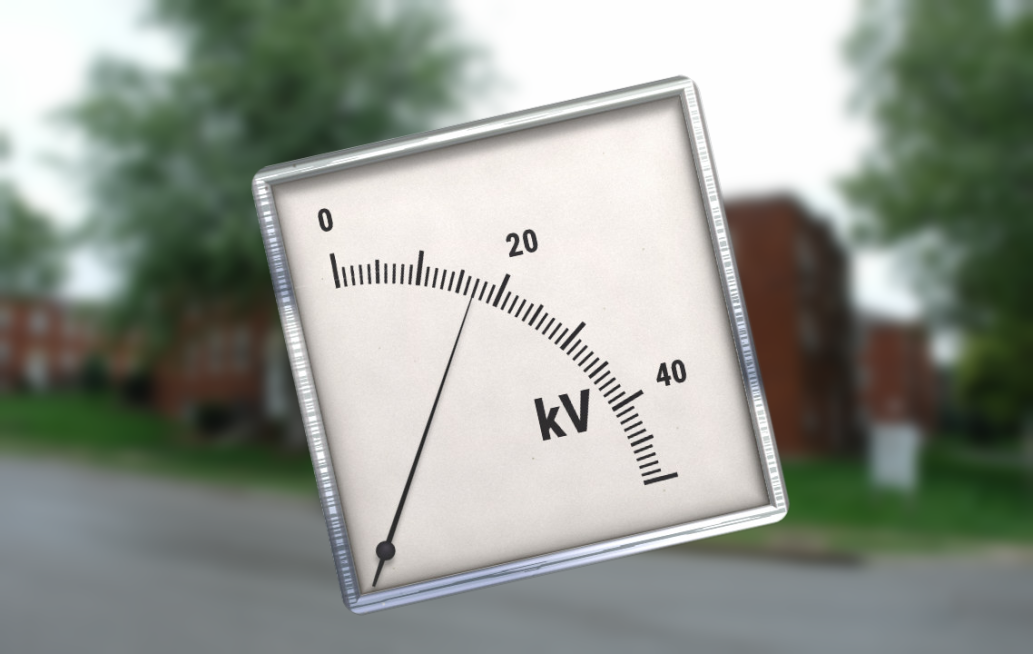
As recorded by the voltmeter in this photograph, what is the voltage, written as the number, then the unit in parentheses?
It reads 17 (kV)
